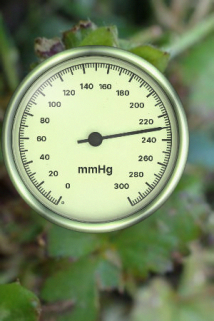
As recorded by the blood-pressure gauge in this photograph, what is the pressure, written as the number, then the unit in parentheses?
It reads 230 (mmHg)
